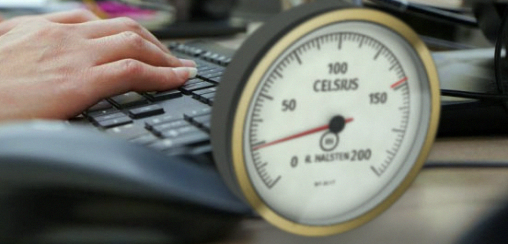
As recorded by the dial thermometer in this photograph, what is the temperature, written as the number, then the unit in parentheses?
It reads 25 (°C)
